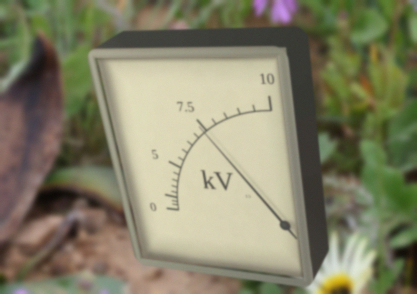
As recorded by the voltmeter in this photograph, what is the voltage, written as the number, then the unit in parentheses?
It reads 7.5 (kV)
